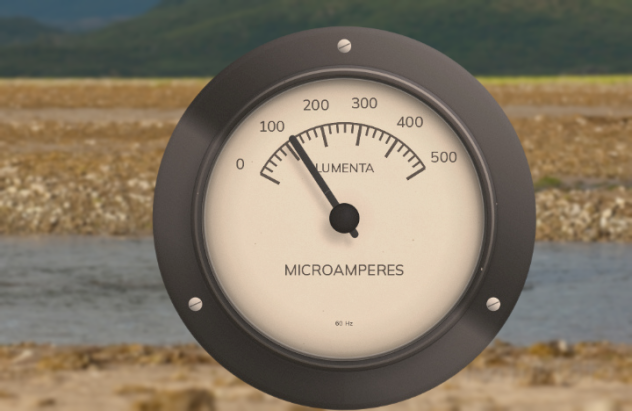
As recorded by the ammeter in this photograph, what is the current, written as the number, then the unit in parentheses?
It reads 120 (µA)
